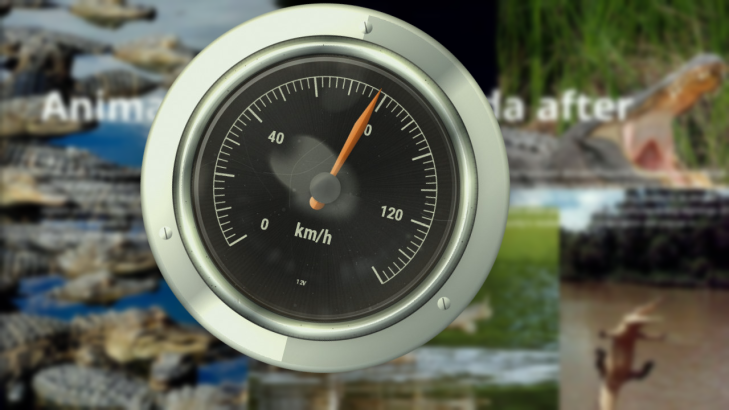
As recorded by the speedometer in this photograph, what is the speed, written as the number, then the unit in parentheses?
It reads 78 (km/h)
